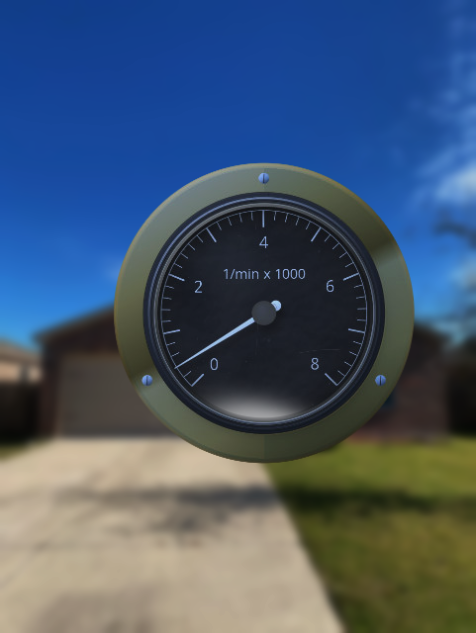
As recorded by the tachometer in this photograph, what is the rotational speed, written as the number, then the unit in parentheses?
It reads 400 (rpm)
